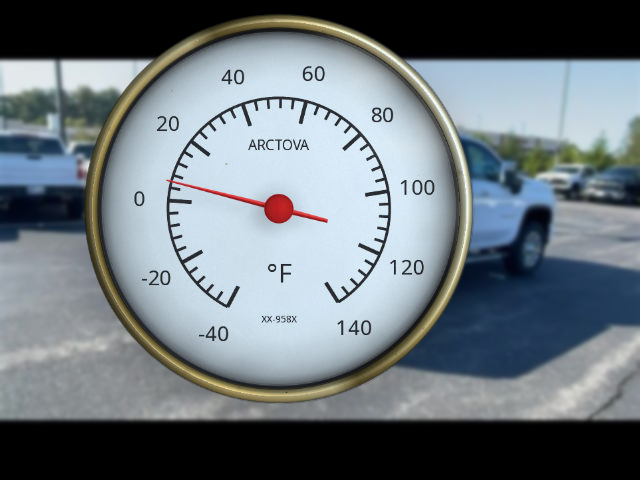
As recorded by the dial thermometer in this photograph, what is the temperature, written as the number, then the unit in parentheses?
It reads 6 (°F)
